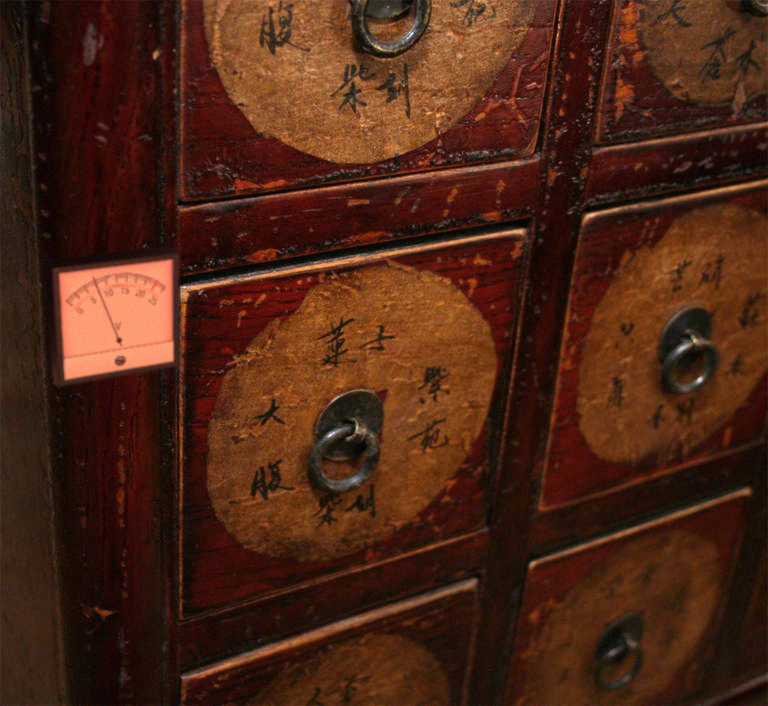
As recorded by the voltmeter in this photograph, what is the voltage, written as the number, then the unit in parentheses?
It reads 7.5 (V)
